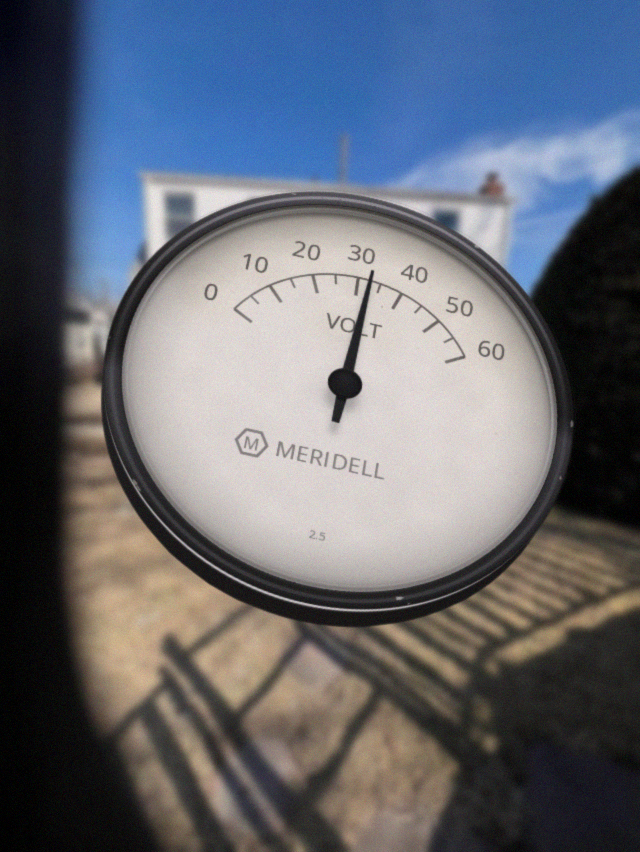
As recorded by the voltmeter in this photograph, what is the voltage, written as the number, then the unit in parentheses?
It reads 32.5 (V)
